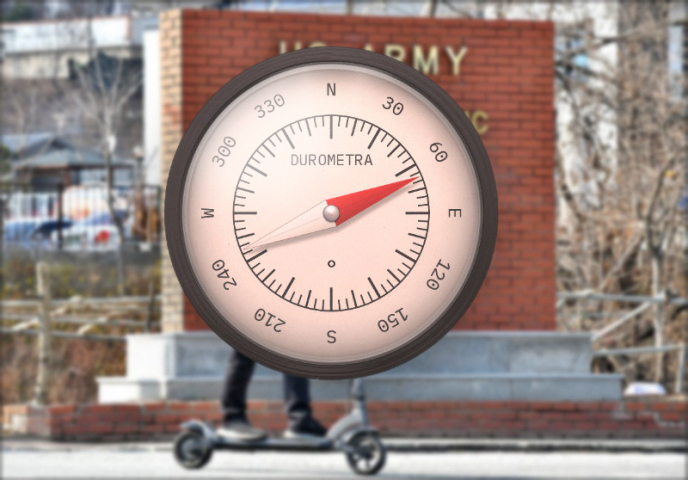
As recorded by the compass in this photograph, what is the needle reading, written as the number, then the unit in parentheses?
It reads 67.5 (°)
